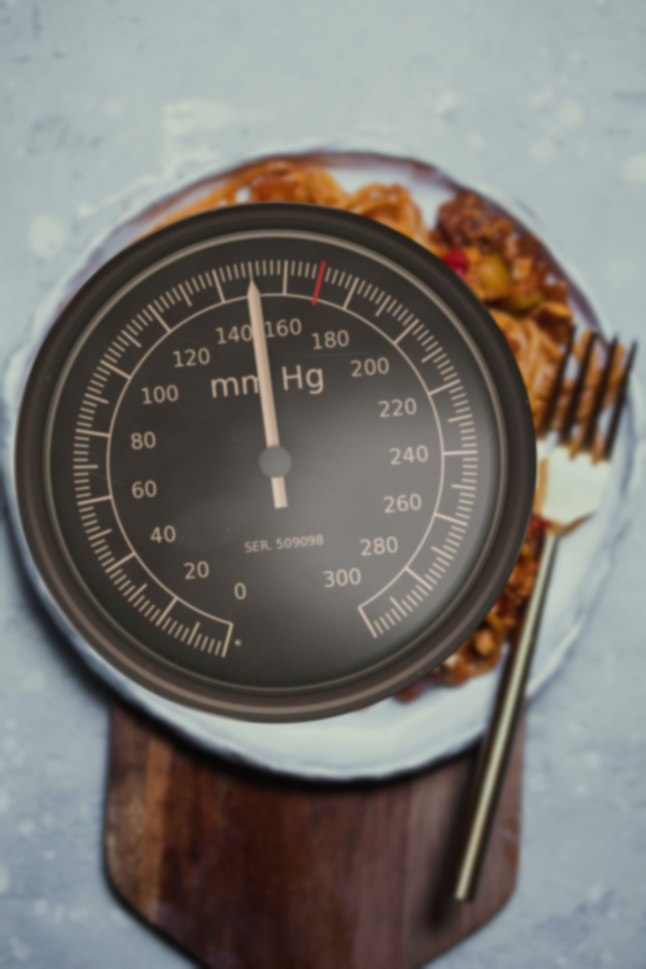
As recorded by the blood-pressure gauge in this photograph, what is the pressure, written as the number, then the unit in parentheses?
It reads 150 (mmHg)
